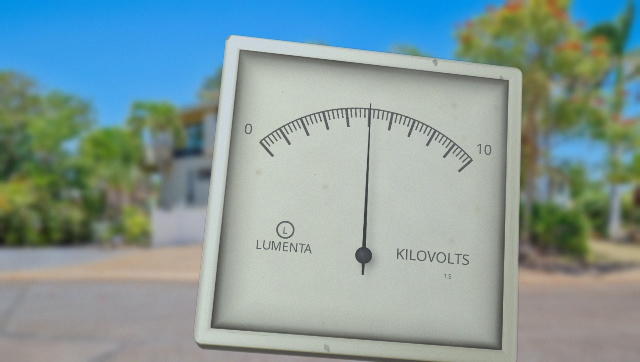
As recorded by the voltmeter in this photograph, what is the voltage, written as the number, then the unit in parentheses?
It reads 5 (kV)
